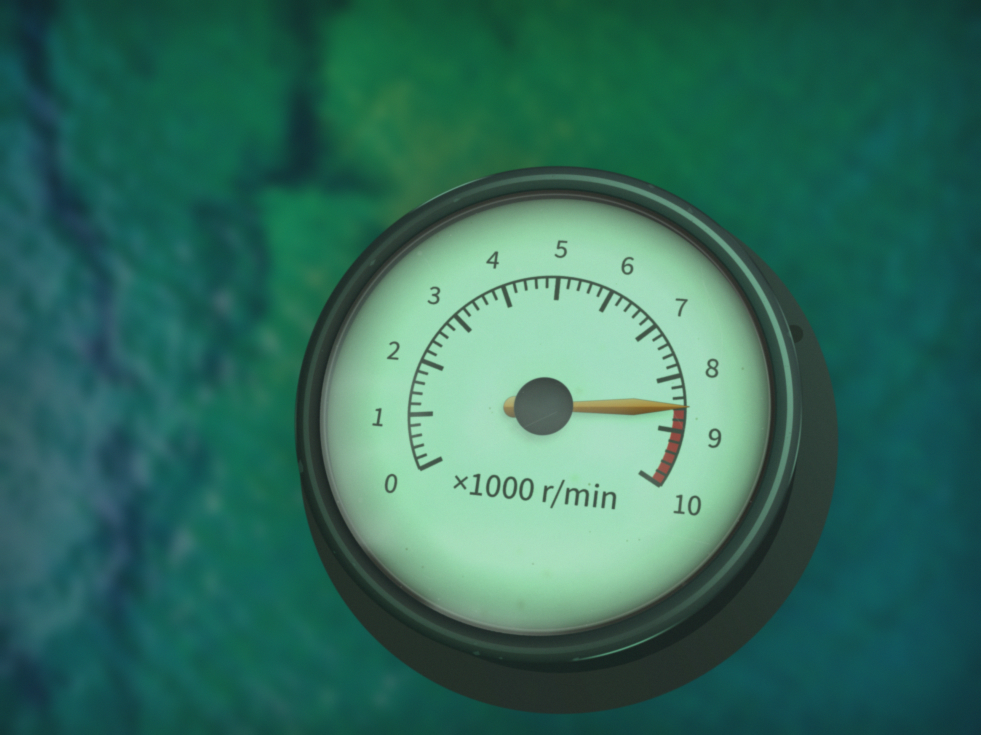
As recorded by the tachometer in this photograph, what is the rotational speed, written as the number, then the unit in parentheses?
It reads 8600 (rpm)
